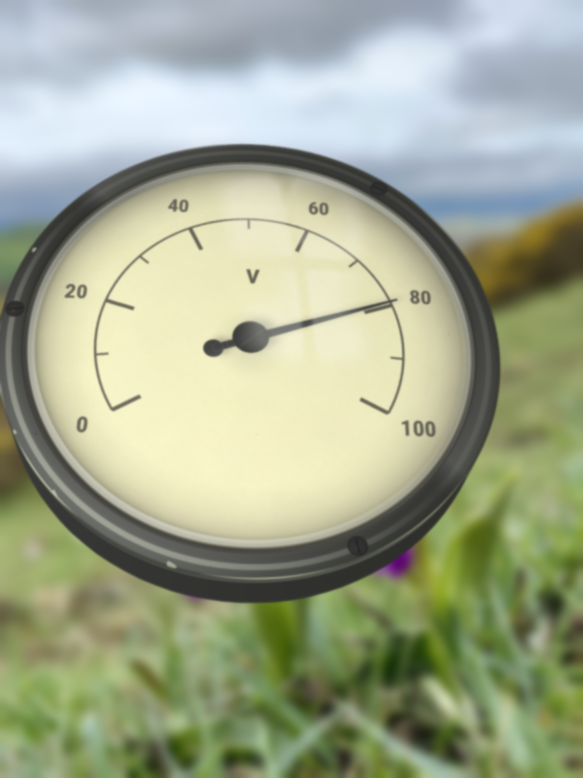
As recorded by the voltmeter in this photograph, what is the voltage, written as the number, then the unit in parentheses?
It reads 80 (V)
